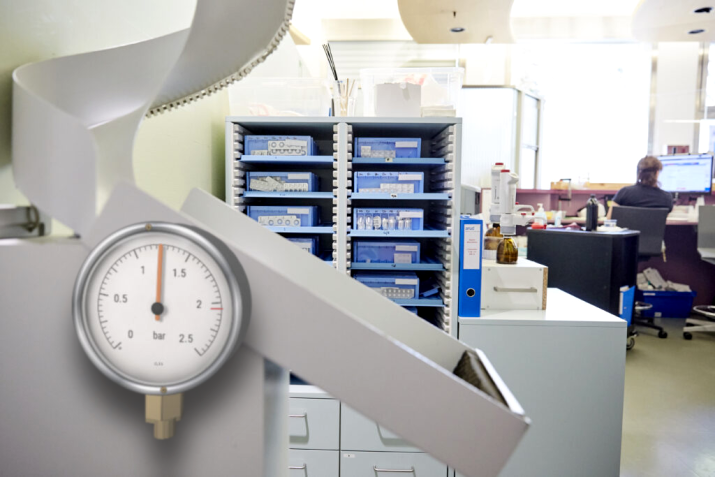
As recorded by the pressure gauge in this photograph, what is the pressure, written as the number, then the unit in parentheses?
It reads 1.25 (bar)
